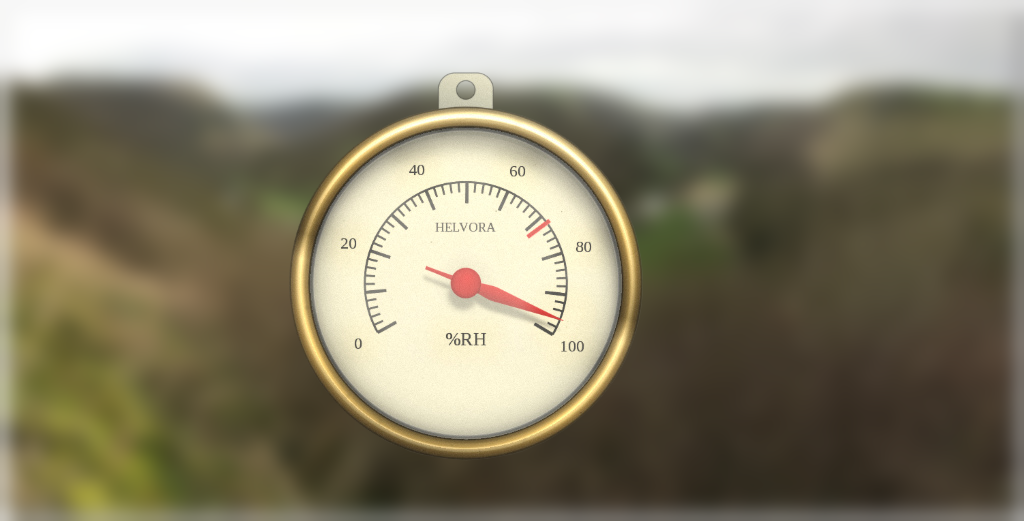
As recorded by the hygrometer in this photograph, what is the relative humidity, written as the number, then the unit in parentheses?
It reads 96 (%)
